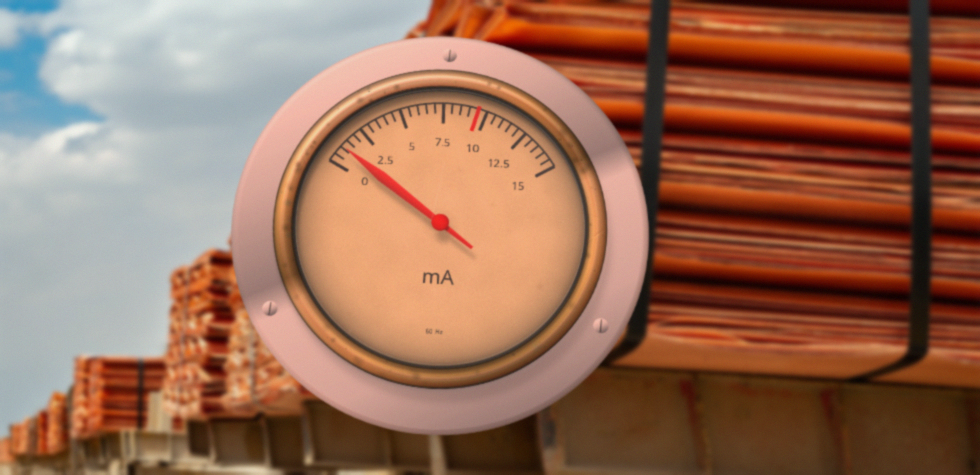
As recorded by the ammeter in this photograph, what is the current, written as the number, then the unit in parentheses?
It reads 1 (mA)
